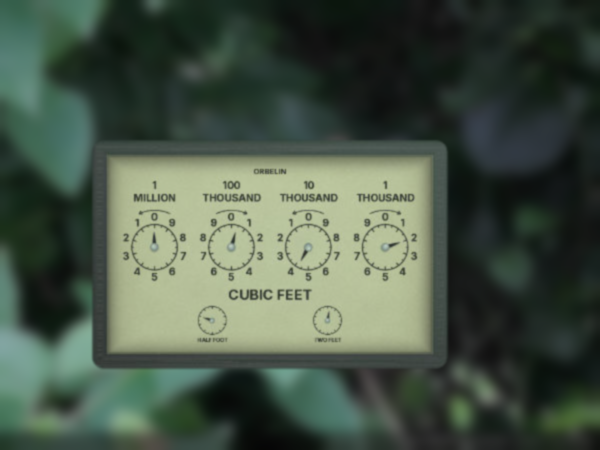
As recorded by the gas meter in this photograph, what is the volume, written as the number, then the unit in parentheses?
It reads 4200 (ft³)
